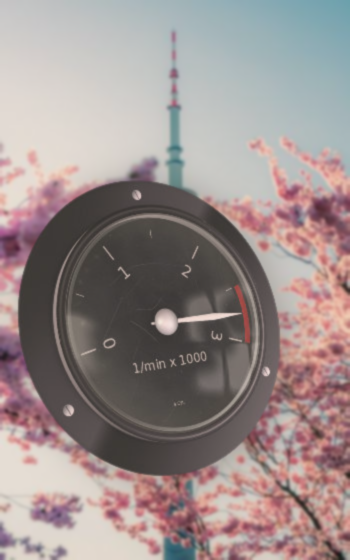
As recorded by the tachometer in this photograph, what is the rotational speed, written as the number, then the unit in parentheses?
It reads 2750 (rpm)
